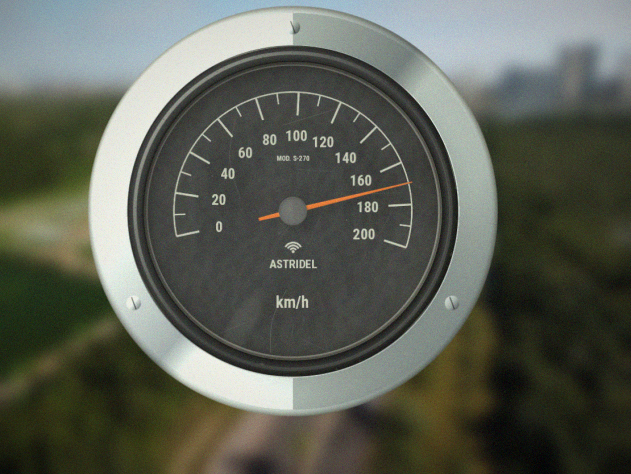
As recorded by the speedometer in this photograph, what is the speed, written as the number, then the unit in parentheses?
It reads 170 (km/h)
